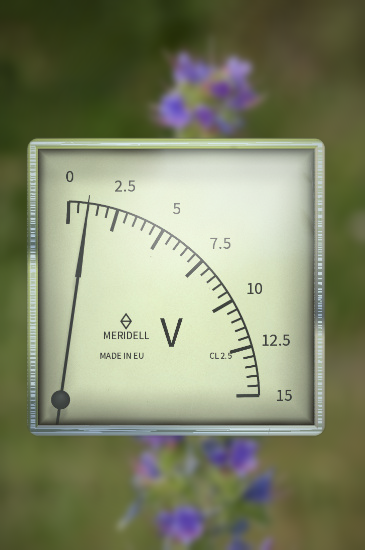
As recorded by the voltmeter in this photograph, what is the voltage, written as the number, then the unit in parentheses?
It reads 1 (V)
